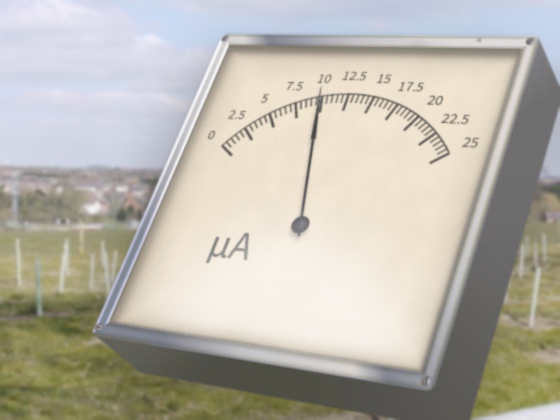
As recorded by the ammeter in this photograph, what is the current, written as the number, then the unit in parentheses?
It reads 10 (µA)
